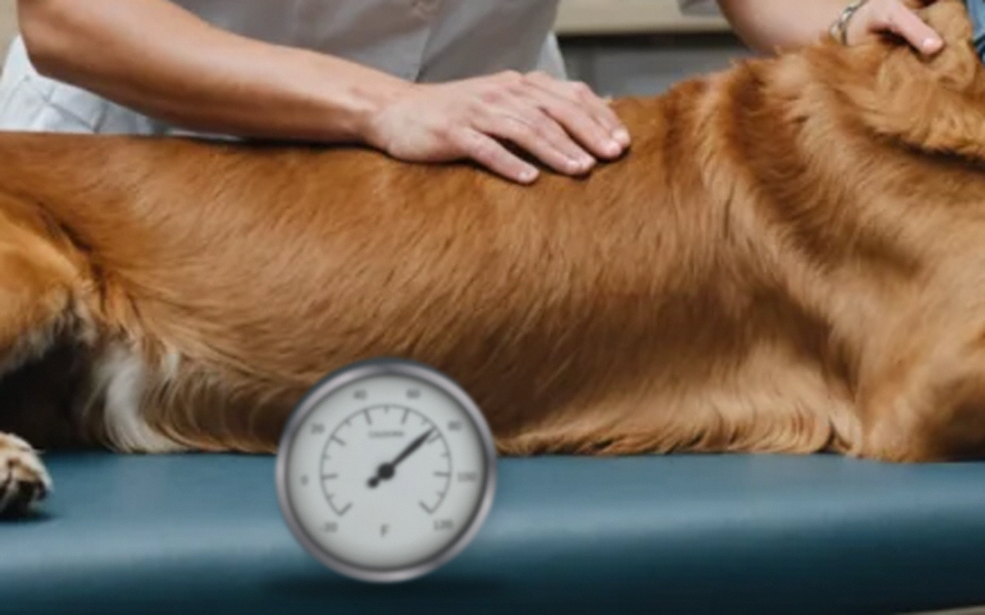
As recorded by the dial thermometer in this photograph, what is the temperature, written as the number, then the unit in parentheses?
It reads 75 (°F)
